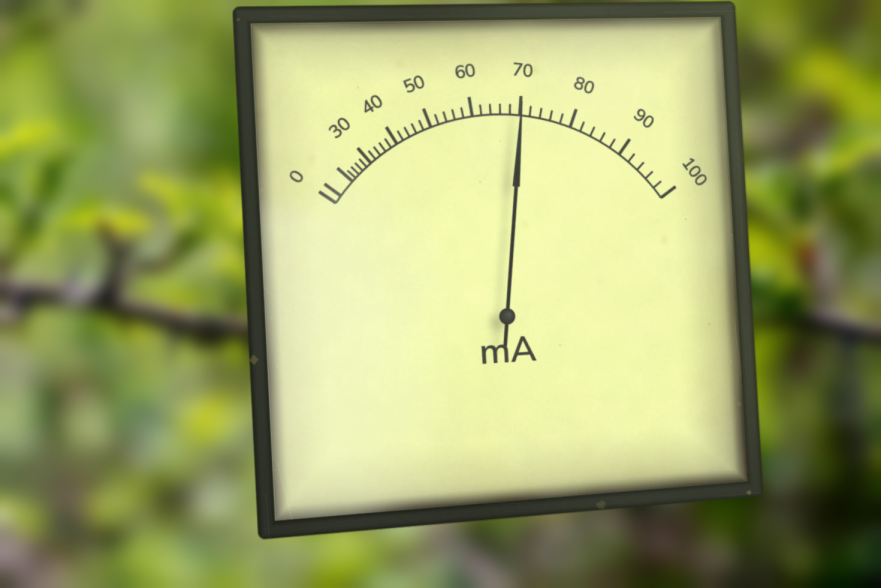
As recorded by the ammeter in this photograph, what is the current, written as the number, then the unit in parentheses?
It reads 70 (mA)
